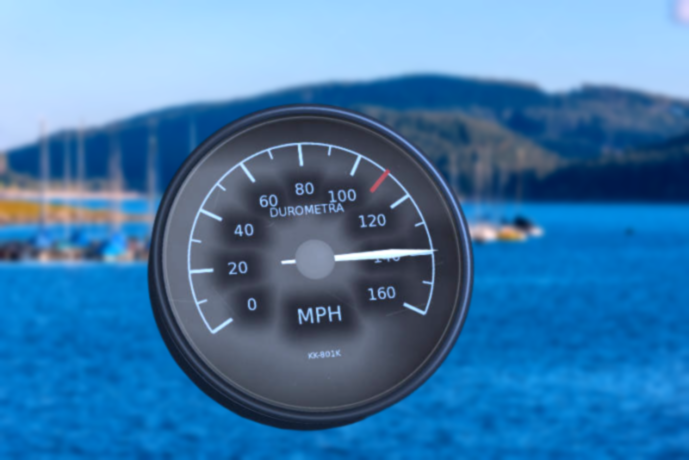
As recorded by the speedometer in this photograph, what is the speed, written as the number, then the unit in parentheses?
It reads 140 (mph)
